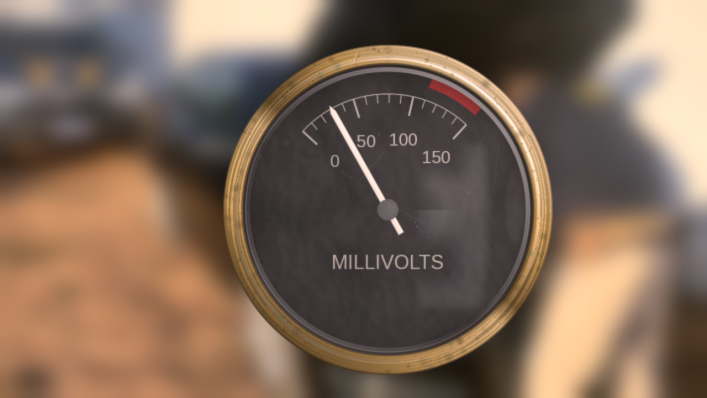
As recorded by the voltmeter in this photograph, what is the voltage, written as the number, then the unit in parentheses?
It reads 30 (mV)
